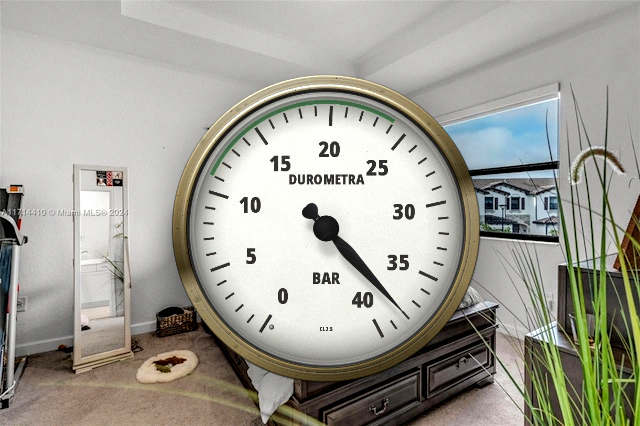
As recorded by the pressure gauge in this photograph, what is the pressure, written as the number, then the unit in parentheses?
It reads 38 (bar)
